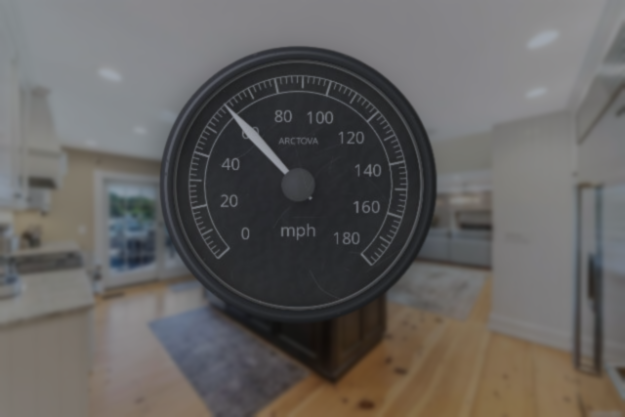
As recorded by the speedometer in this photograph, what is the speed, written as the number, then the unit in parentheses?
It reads 60 (mph)
